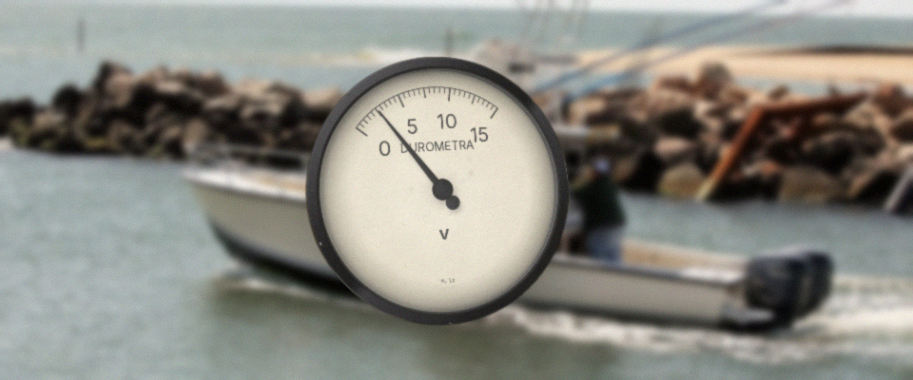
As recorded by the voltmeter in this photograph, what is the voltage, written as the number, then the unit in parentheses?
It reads 2.5 (V)
